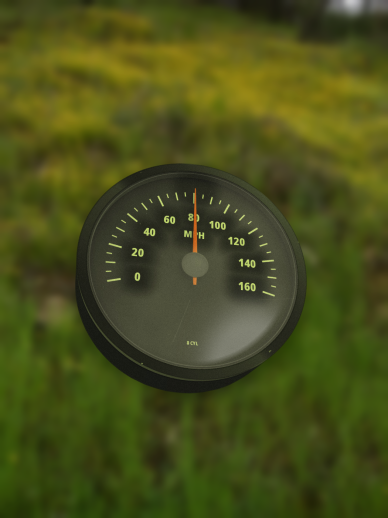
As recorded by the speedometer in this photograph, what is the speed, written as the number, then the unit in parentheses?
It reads 80 (mph)
